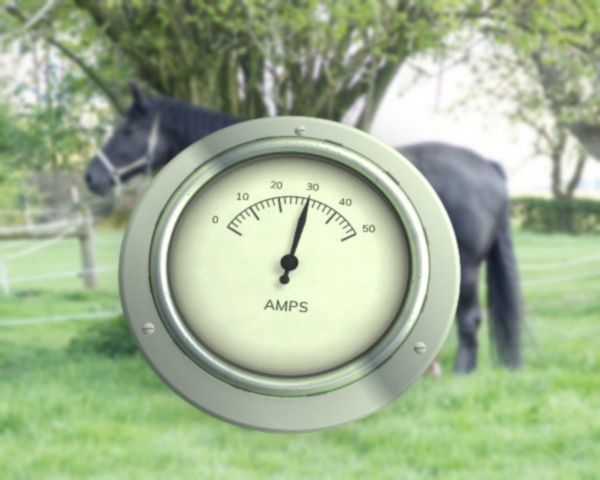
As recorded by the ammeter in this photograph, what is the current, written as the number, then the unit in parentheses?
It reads 30 (A)
